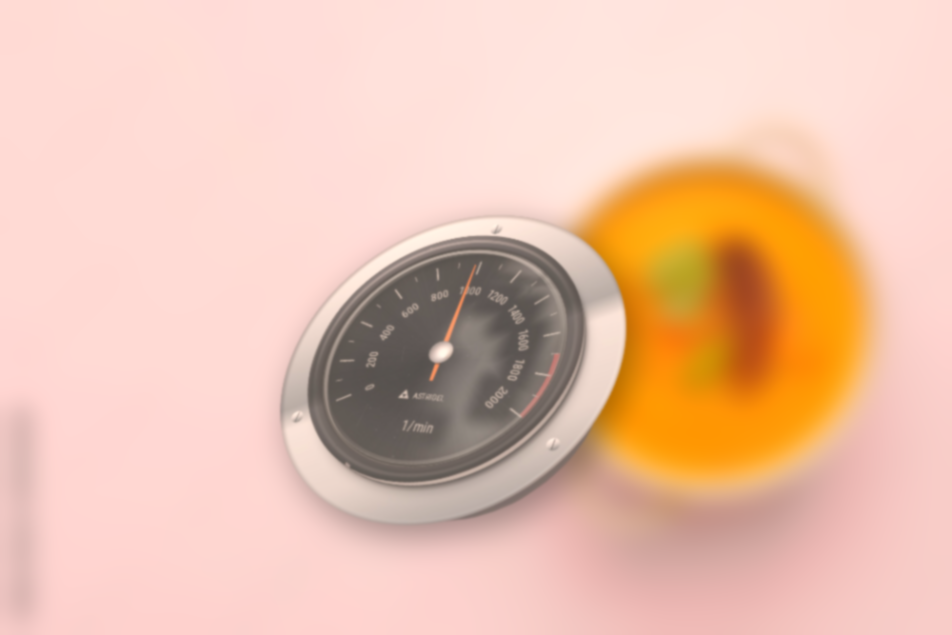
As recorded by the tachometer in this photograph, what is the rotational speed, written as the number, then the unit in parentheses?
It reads 1000 (rpm)
